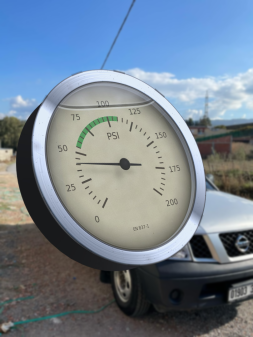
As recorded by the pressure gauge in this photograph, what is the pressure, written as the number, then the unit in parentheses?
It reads 40 (psi)
